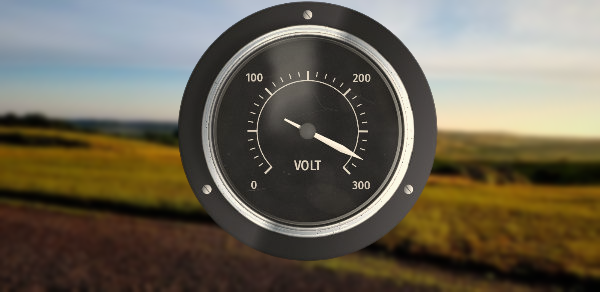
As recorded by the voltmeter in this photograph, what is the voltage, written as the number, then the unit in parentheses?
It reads 280 (V)
